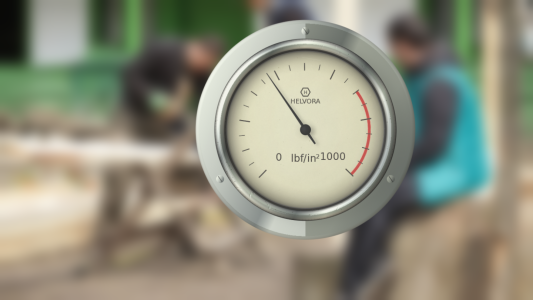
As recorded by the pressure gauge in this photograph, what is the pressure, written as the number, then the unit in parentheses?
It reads 375 (psi)
